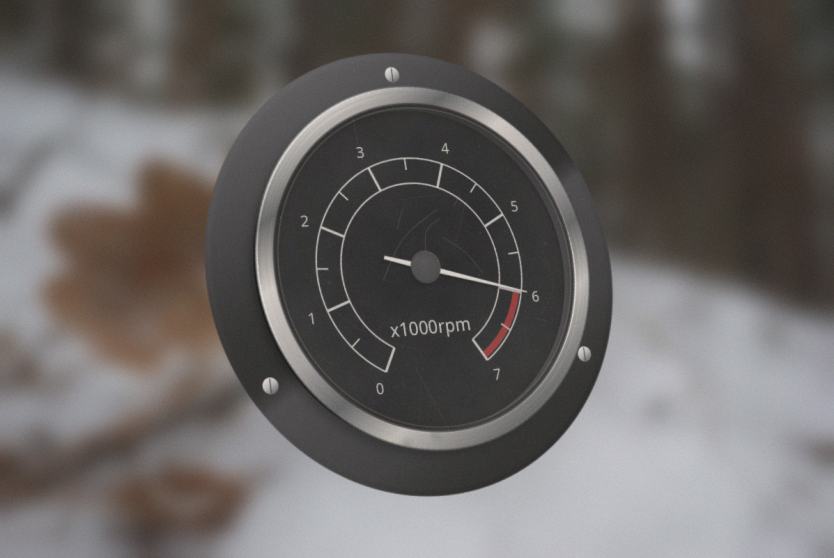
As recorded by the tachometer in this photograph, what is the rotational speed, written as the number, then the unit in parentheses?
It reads 6000 (rpm)
